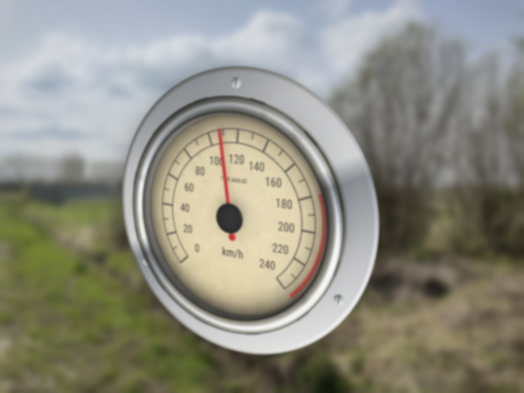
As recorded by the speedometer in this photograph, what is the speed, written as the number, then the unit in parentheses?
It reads 110 (km/h)
